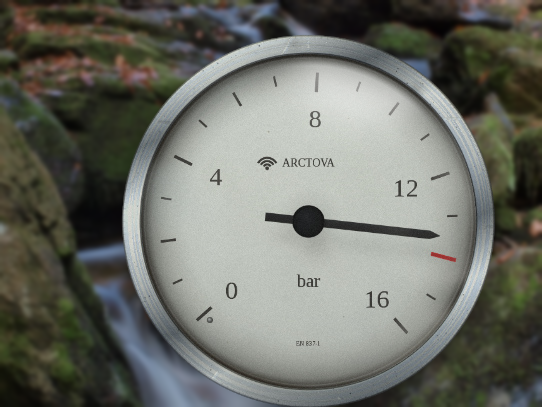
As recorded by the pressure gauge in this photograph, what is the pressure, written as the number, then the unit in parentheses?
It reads 13.5 (bar)
